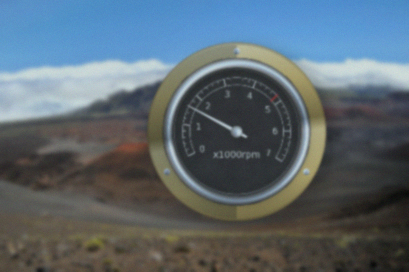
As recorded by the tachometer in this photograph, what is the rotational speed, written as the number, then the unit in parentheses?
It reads 1600 (rpm)
